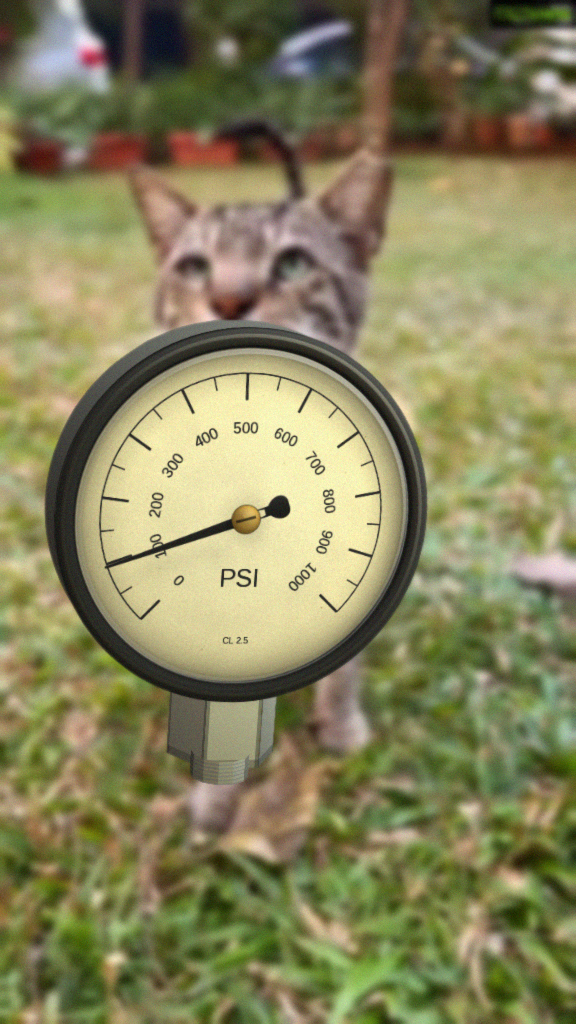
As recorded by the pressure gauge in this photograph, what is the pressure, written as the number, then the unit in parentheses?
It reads 100 (psi)
